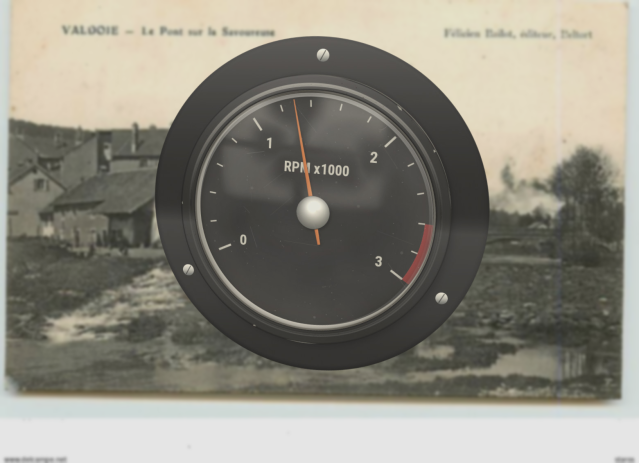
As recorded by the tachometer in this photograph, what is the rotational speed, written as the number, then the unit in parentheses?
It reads 1300 (rpm)
